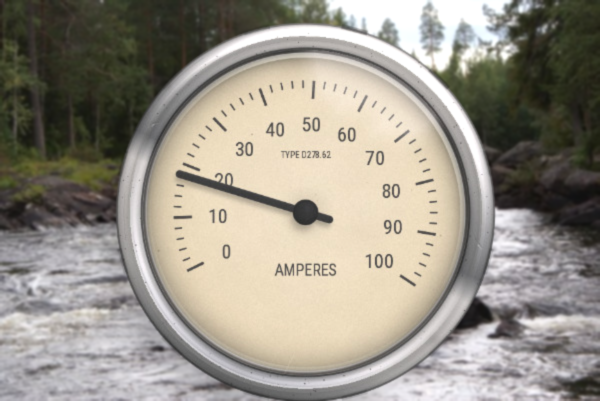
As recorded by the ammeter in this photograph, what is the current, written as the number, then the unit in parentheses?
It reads 18 (A)
